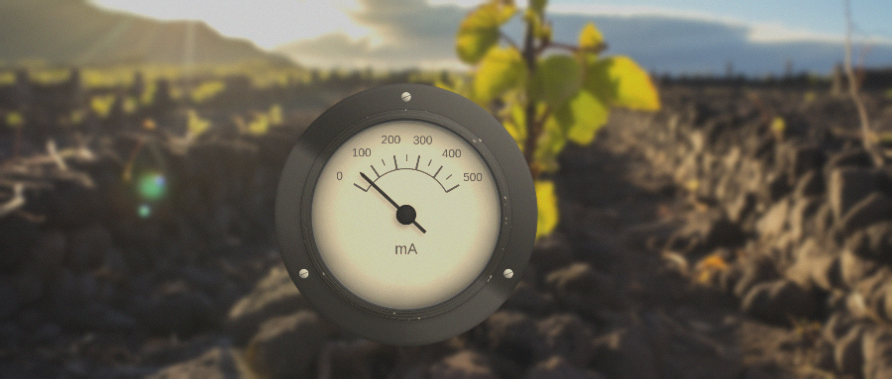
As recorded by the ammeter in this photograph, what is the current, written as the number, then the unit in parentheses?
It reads 50 (mA)
